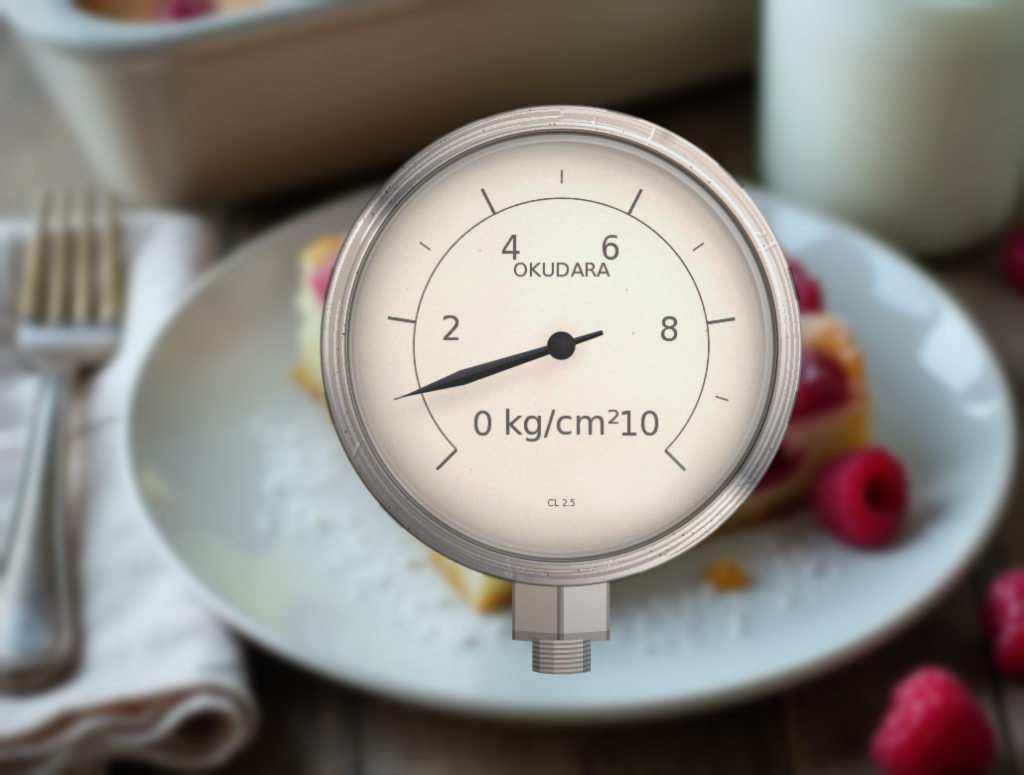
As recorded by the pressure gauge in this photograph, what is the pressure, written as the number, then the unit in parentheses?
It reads 1 (kg/cm²)
